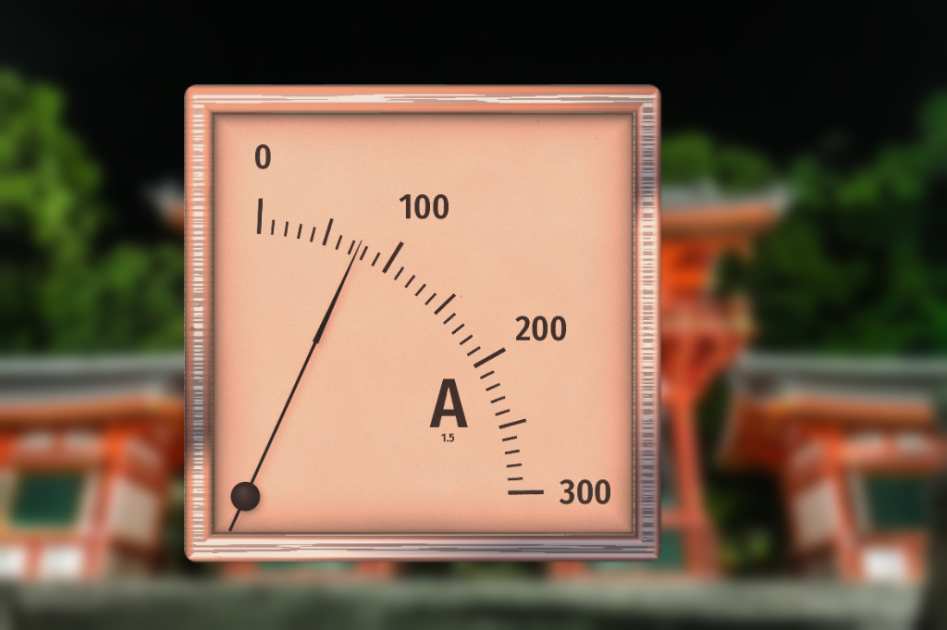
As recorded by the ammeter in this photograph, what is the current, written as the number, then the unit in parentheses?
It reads 75 (A)
